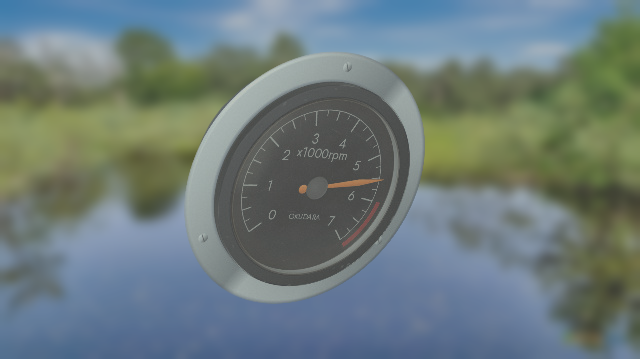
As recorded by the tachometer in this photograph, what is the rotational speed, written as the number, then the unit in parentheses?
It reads 5500 (rpm)
